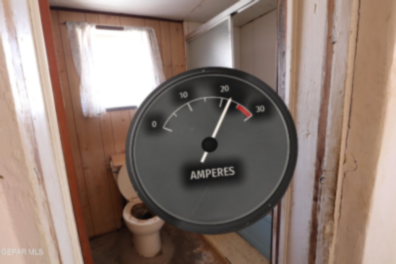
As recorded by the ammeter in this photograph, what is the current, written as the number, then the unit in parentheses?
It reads 22.5 (A)
